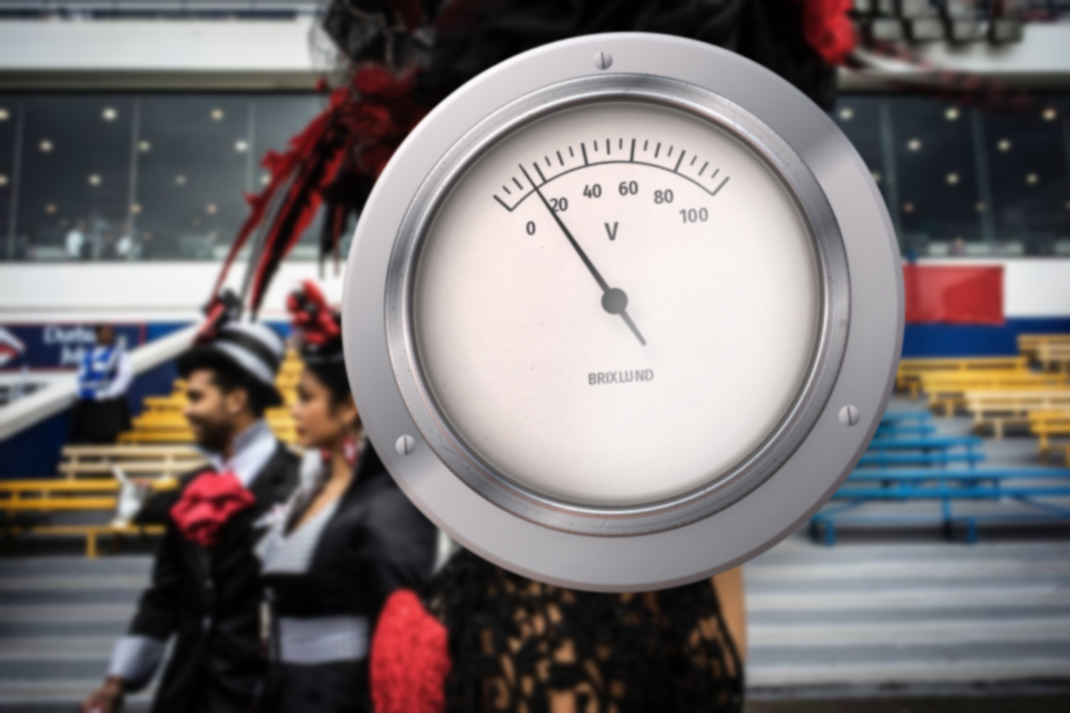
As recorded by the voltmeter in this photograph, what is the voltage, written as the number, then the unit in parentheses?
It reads 15 (V)
